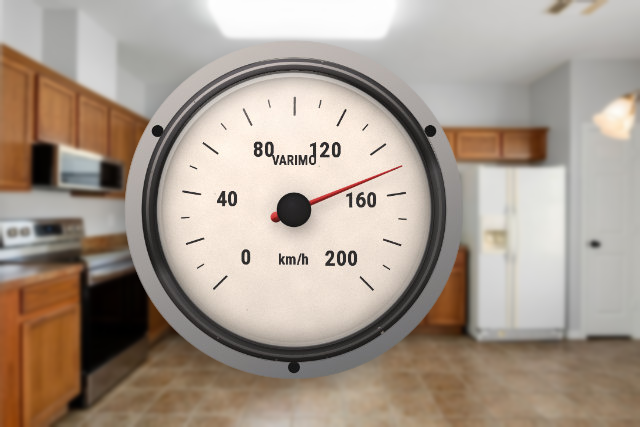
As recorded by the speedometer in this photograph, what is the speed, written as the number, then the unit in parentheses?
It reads 150 (km/h)
